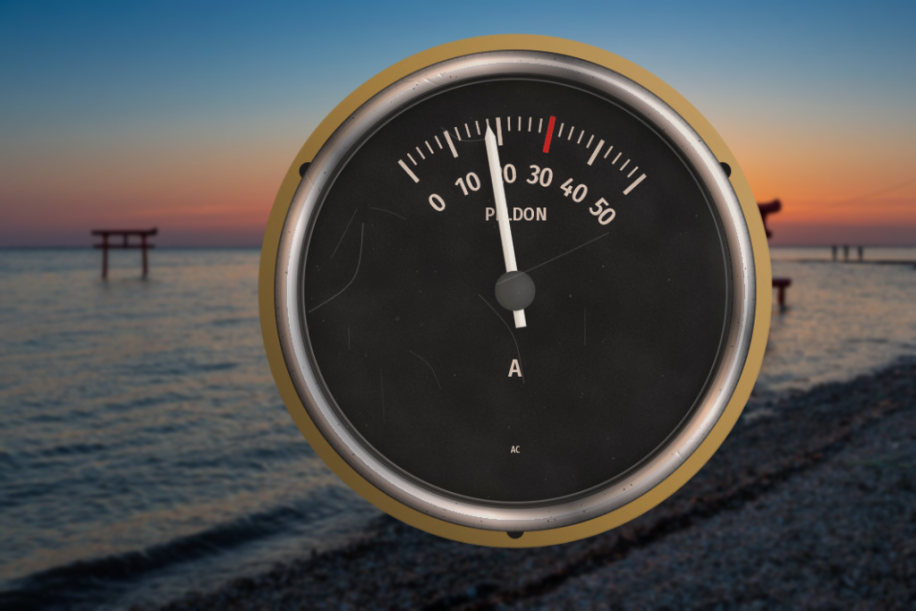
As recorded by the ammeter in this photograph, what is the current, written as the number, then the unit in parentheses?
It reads 18 (A)
